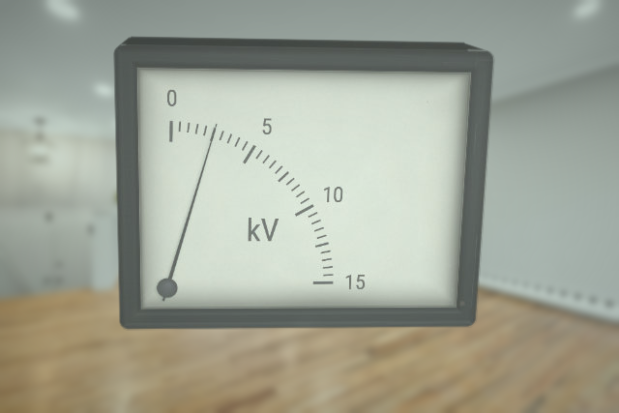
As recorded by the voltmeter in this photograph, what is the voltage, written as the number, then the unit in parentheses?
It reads 2.5 (kV)
